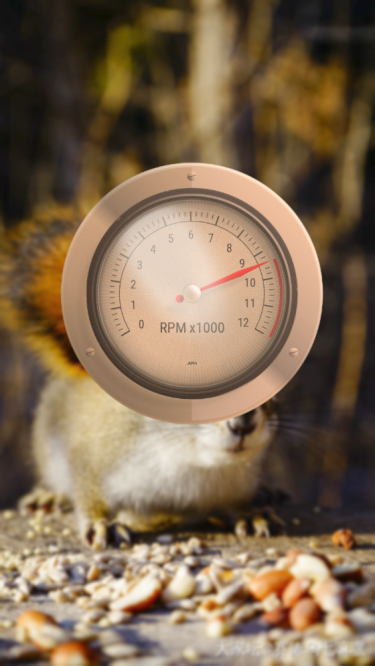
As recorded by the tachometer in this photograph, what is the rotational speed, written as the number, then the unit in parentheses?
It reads 9400 (rpm)
